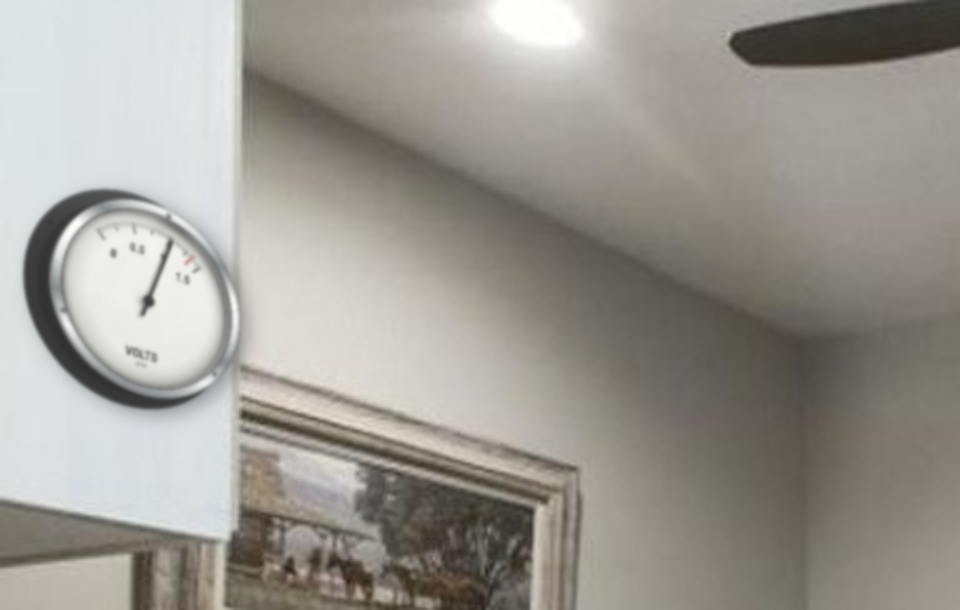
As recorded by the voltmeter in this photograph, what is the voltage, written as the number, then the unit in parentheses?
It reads 1 (V)
